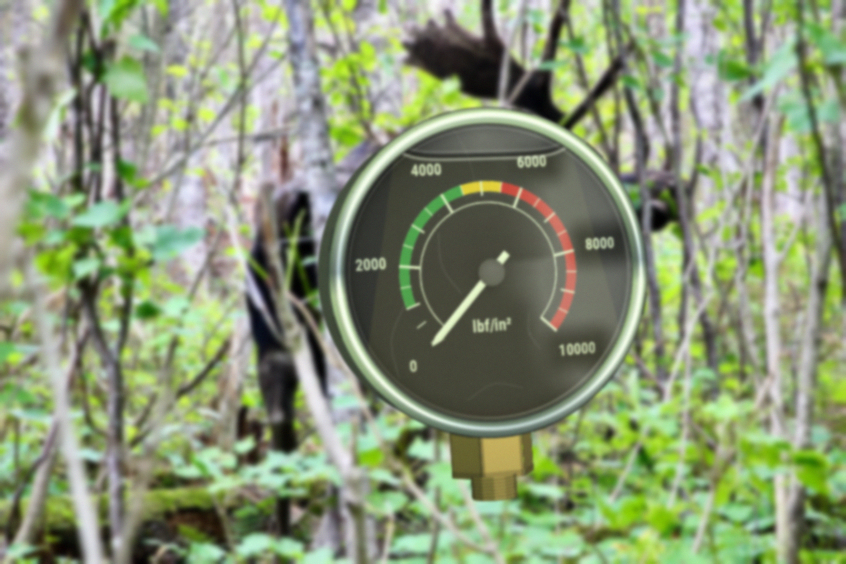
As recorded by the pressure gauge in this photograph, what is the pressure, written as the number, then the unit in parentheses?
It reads 0 (psi)
